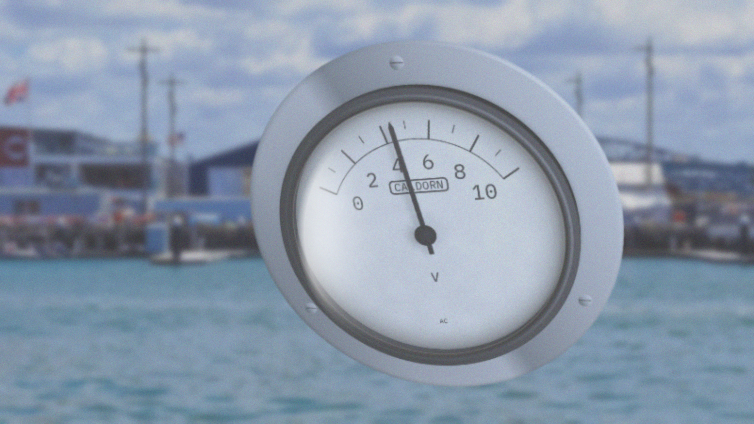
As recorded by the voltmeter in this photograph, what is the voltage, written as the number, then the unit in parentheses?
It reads 4.5 (V)
